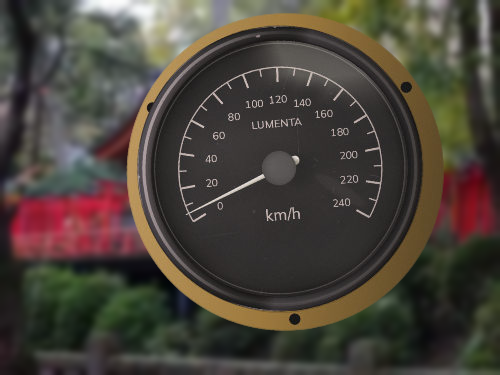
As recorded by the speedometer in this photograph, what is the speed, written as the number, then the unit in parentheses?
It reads 5 (km/h)
